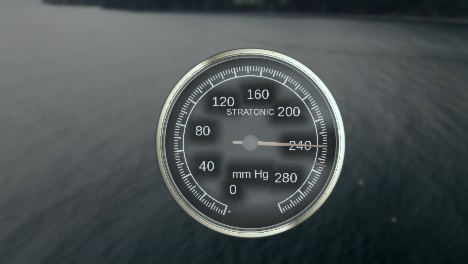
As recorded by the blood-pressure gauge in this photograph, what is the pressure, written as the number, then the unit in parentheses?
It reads 240 (mmHg)
